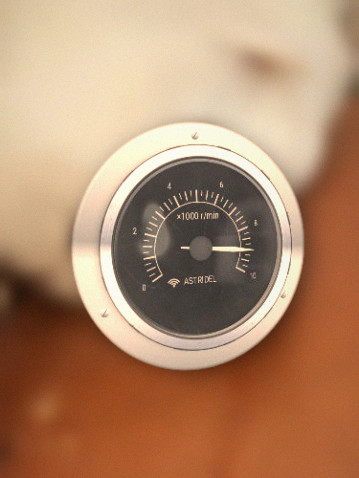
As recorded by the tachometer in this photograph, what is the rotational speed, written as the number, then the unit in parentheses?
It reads 9000 (rpm)
